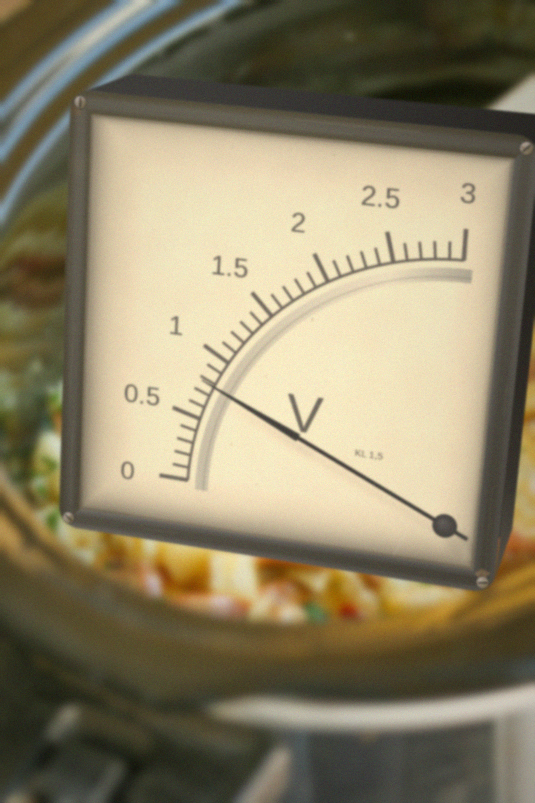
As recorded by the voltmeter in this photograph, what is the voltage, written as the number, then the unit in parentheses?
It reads 0.8 (V)
